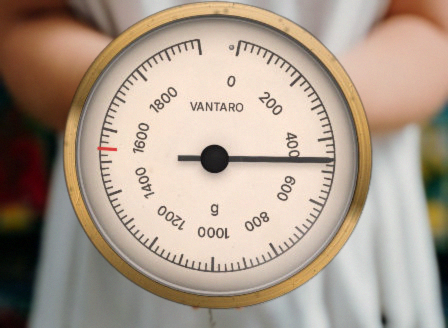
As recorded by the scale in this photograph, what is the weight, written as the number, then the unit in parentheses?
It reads 460 (g)
